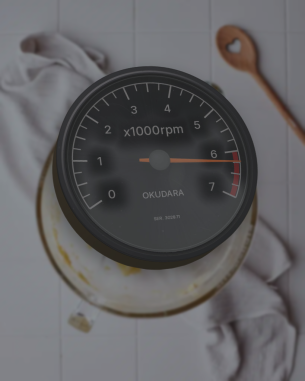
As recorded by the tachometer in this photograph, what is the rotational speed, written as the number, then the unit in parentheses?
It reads 6250 (rpm)
